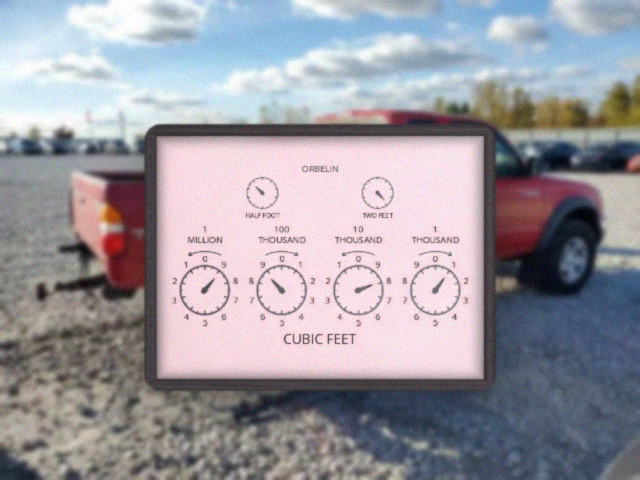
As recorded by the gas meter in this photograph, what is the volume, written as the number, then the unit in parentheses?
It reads 888100 (ft³)
